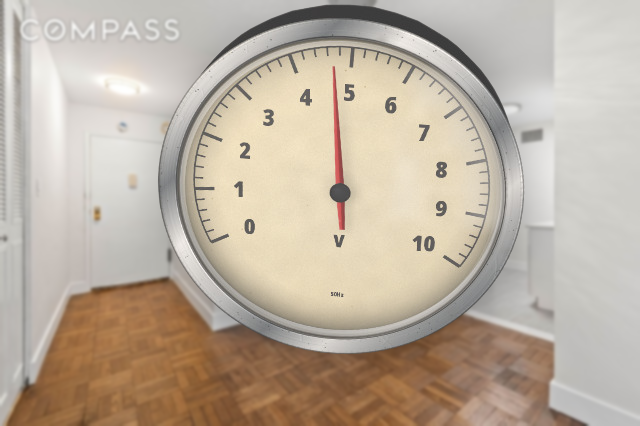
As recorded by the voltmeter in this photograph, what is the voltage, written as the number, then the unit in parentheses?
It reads 4.7 (V)
